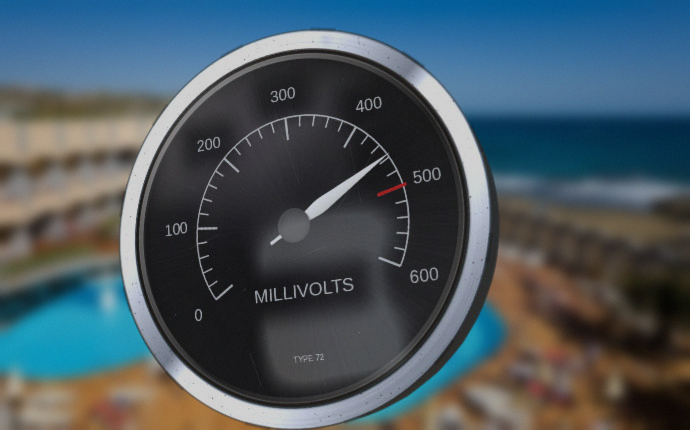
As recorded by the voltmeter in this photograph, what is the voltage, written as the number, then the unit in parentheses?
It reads 460 (mV)
